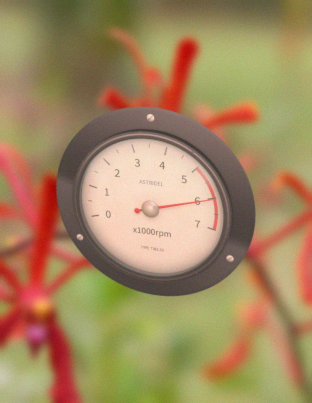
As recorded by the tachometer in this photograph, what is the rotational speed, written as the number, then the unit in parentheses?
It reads 6000 (rpm)
